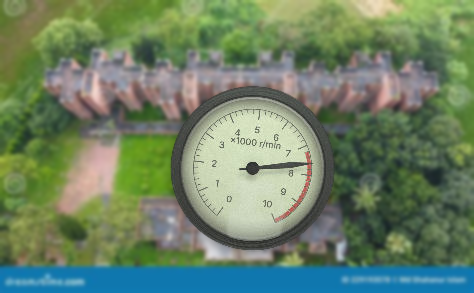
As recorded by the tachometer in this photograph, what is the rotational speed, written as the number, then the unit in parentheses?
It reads 7600 (rpm)
